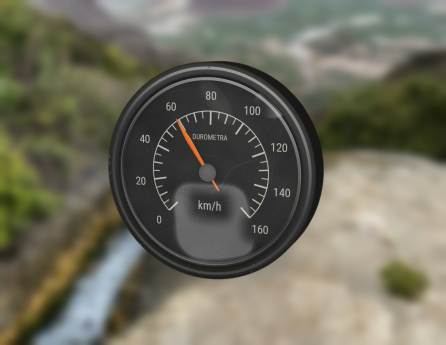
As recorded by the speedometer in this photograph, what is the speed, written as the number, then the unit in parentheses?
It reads 60 (km/h)
